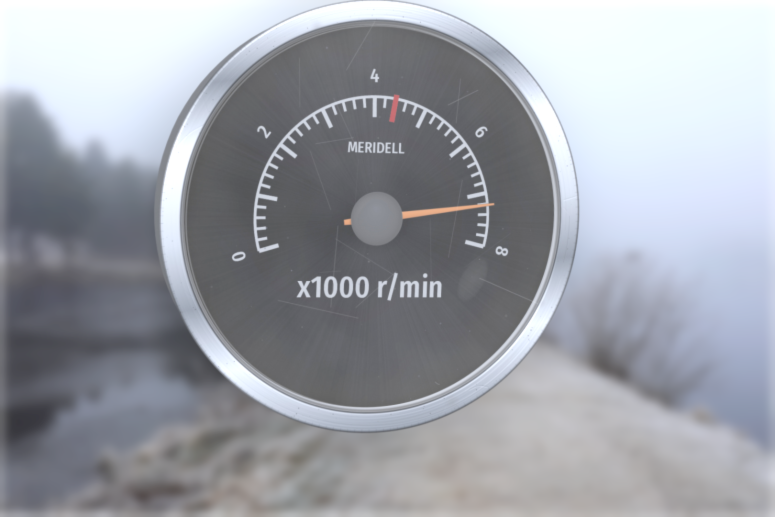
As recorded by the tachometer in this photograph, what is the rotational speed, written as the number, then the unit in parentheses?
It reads 7200 (rpm)
